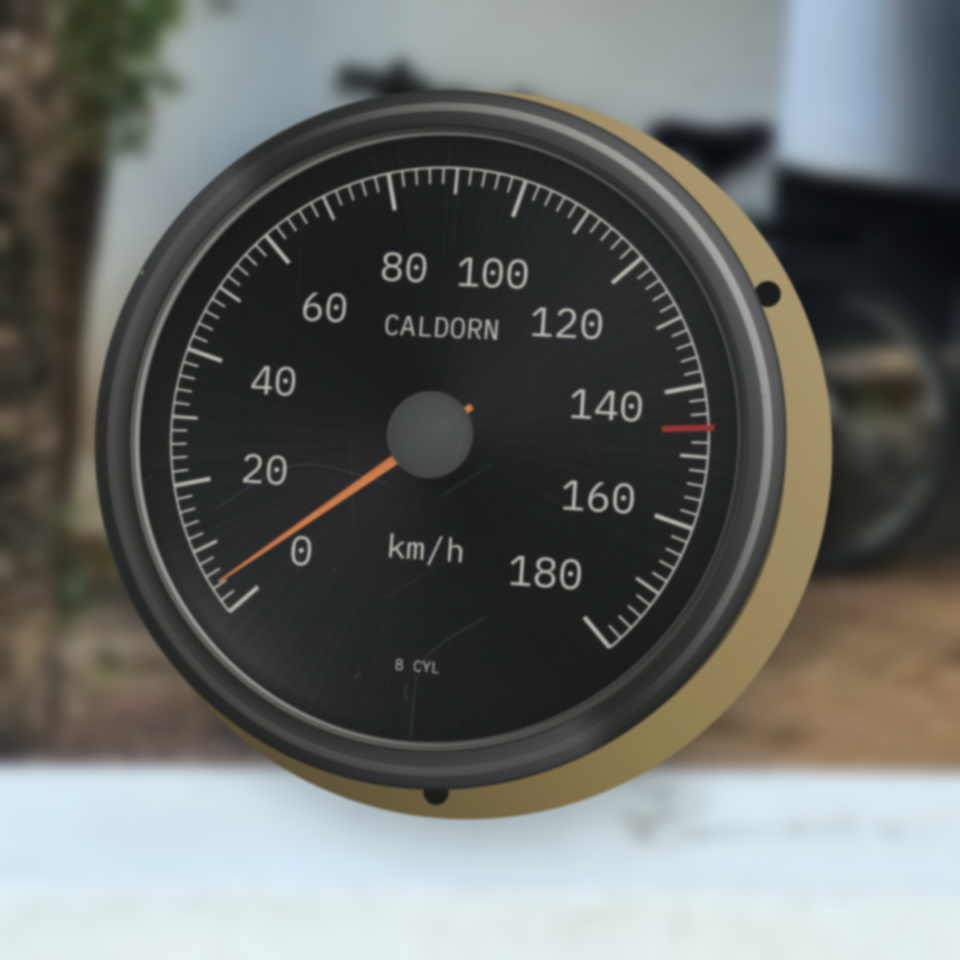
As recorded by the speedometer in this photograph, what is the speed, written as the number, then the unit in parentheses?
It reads 4 (km/h)
